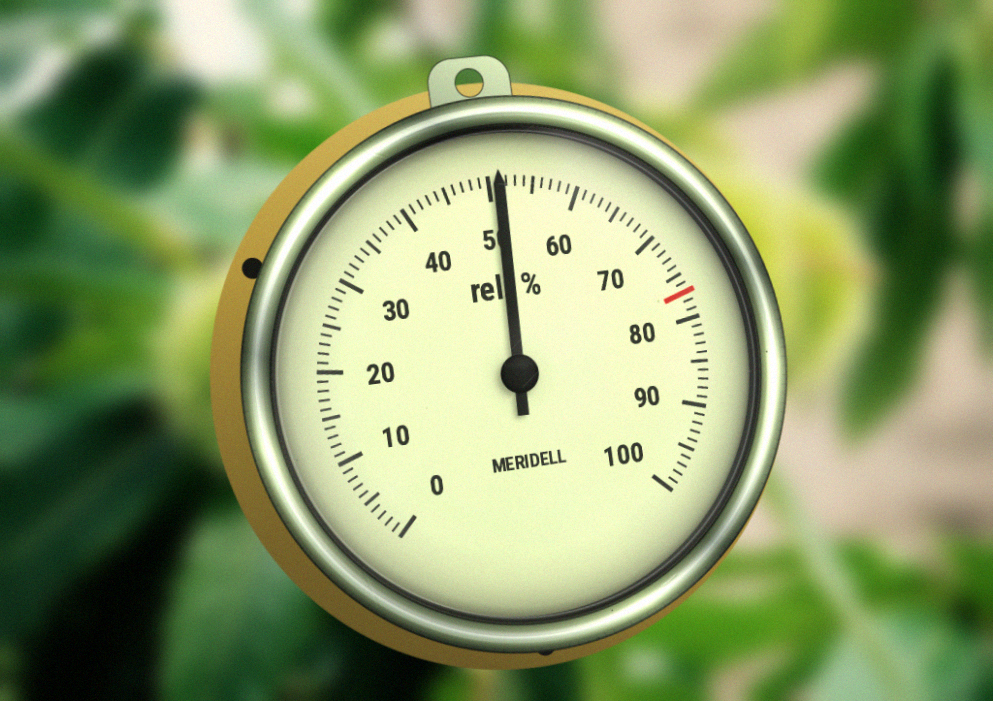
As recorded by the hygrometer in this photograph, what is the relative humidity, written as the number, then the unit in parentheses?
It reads 51 (%)
